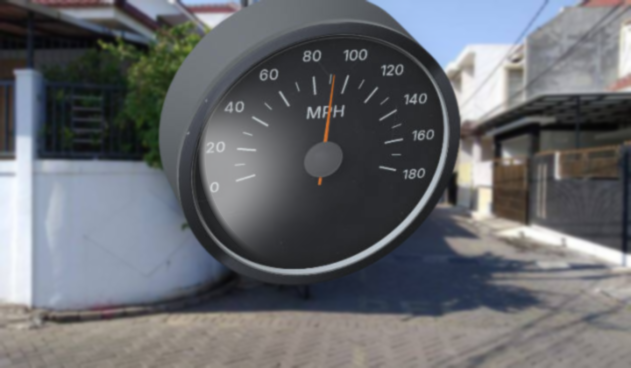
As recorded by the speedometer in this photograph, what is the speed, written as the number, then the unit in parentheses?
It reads 90 (mph)
